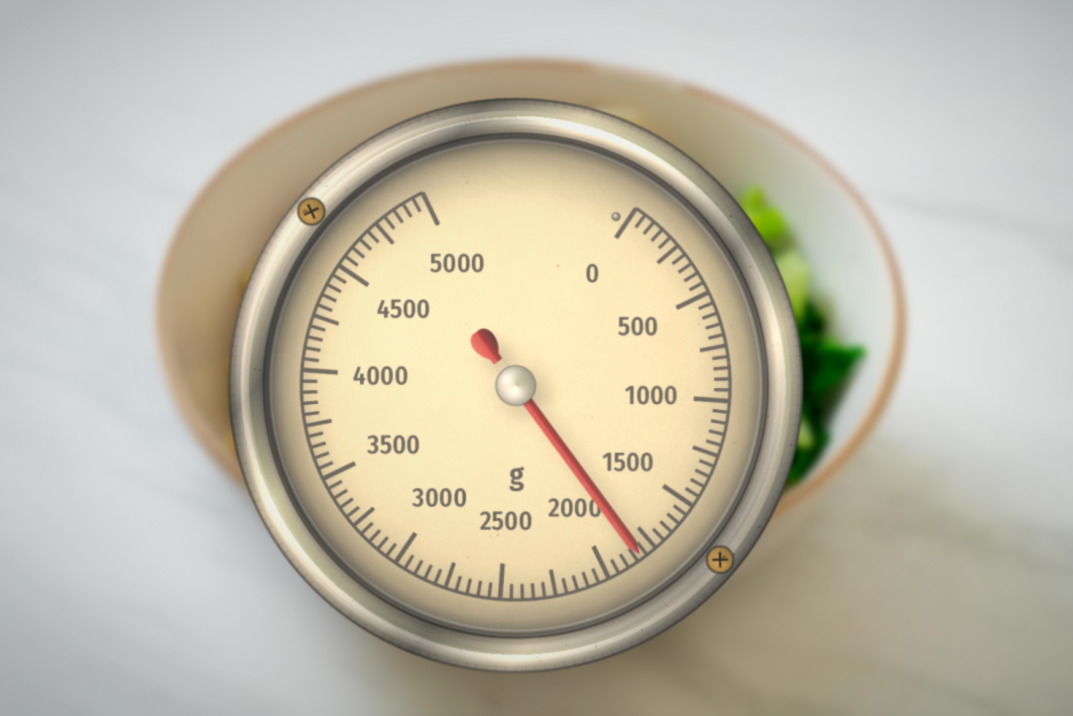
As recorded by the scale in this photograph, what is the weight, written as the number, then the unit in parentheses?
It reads 1825 (g)
